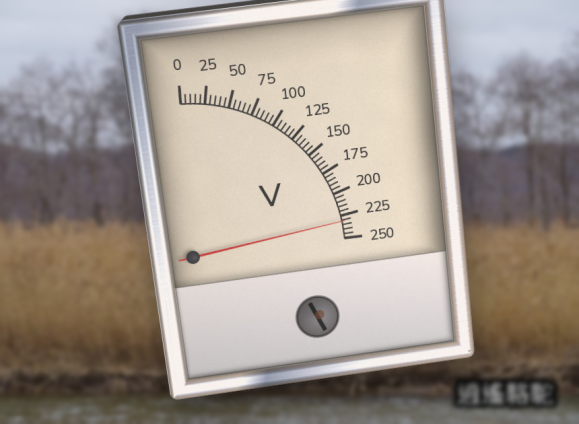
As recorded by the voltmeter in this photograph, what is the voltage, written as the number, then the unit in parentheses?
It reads 230 (V)
